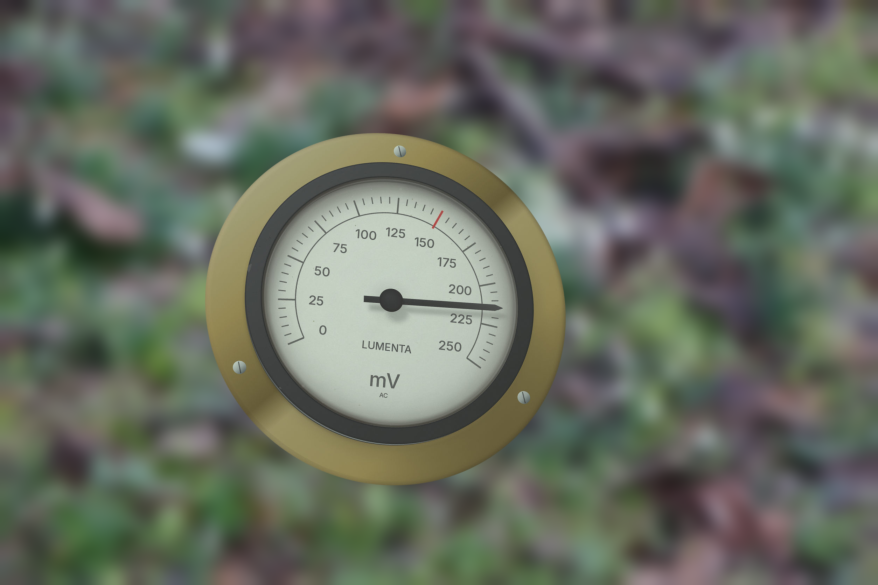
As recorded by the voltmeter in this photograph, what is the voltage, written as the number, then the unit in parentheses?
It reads 215 (mV)
